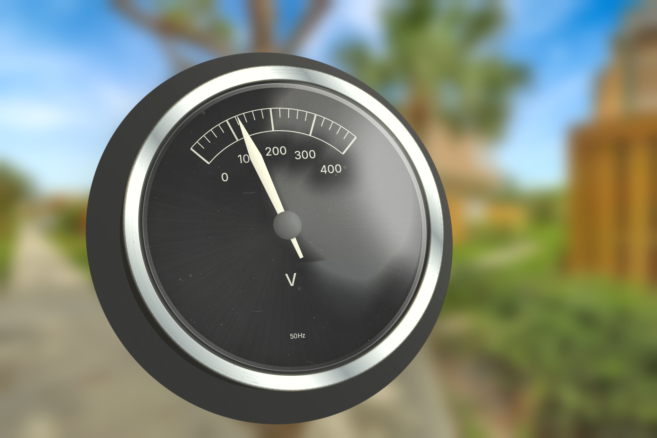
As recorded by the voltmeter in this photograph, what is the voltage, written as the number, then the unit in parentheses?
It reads 120 (V)
